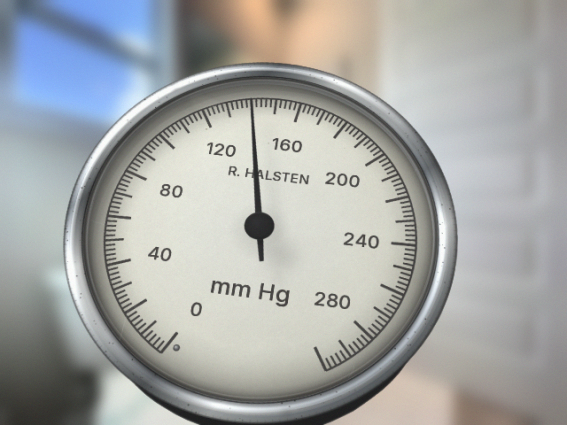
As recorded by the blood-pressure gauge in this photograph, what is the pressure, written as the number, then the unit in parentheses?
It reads 140 (mmHg)
